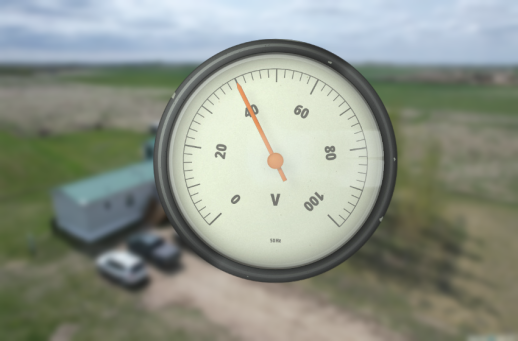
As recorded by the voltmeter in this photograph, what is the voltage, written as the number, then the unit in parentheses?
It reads 40 (V)
